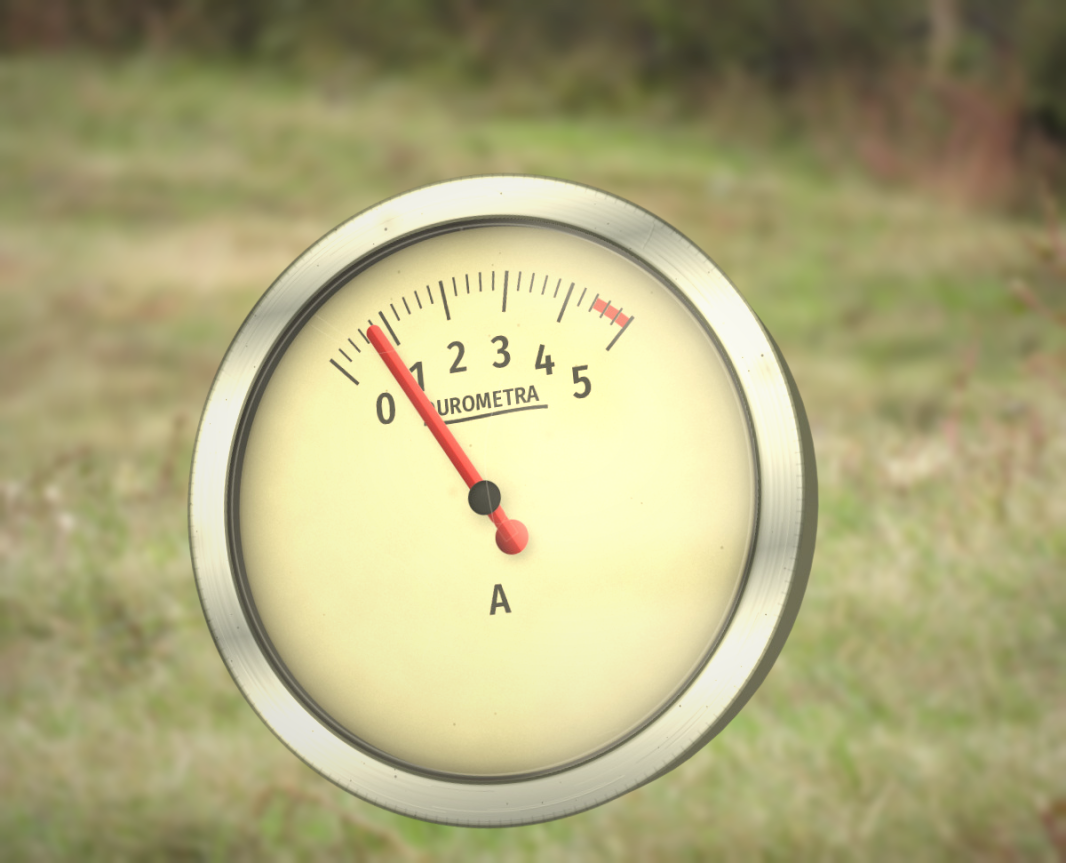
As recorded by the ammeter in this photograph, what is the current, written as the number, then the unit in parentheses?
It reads 0.8 (A)
